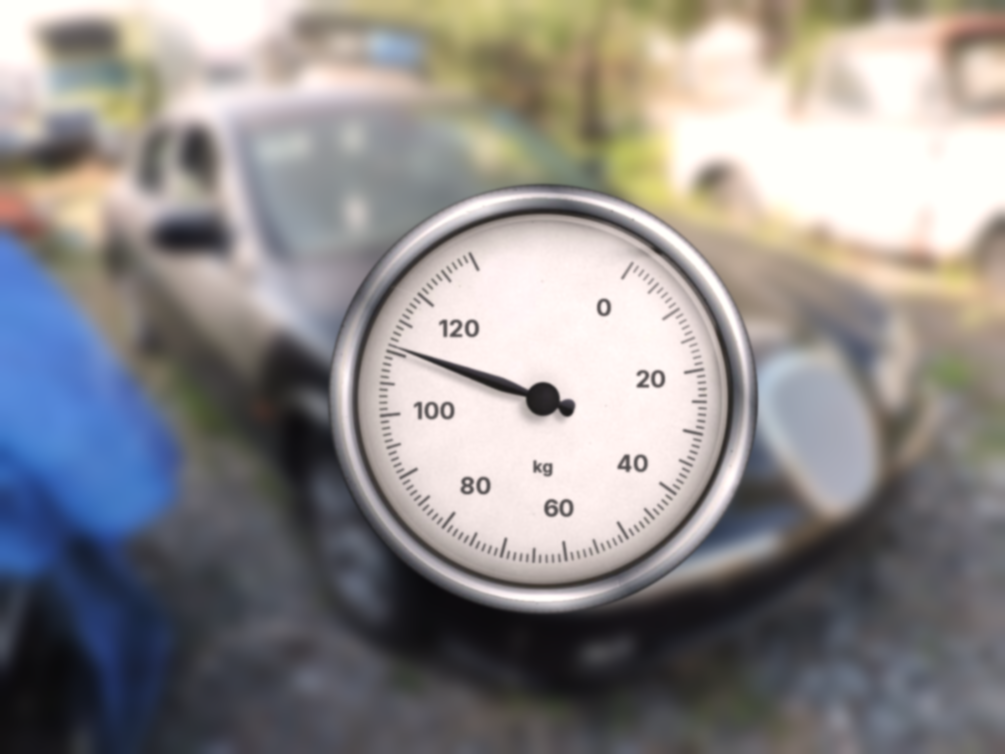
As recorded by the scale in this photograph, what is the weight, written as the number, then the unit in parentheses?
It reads 111 (kg)
